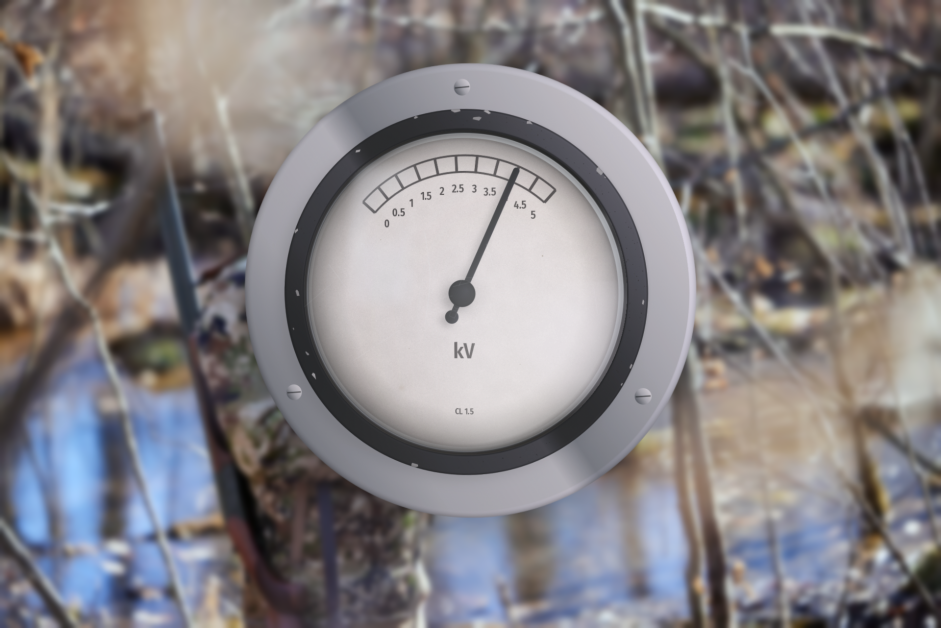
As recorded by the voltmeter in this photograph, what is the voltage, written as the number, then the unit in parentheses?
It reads 4 (kV)
